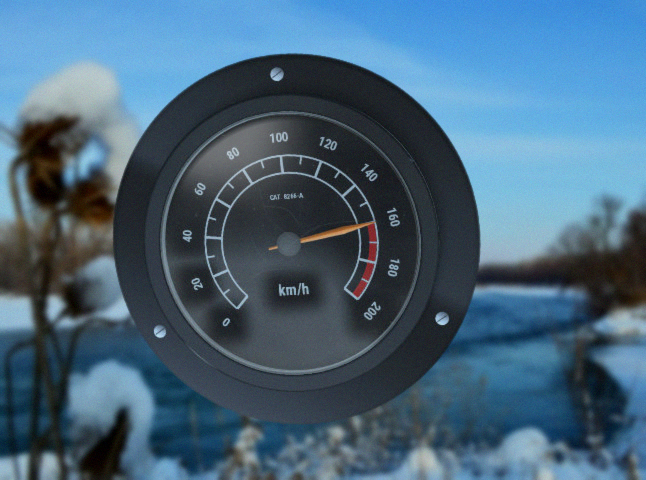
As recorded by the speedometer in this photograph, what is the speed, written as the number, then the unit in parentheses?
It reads 160 (km/h)
